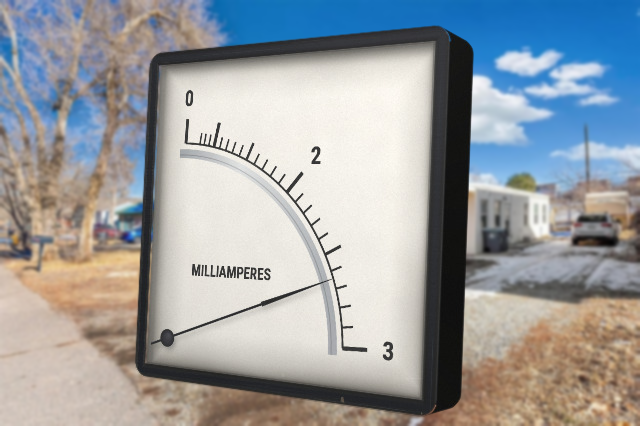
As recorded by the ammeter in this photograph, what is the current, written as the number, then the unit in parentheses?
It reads 2.65 (mA)
